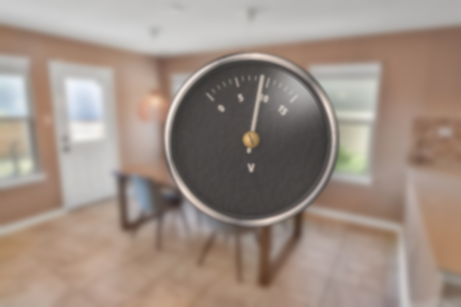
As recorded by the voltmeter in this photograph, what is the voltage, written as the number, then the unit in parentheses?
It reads 9 (V)
